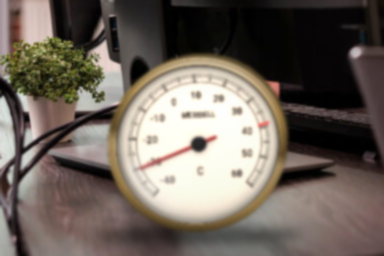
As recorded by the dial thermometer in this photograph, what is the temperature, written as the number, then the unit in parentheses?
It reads -30 (°C)
